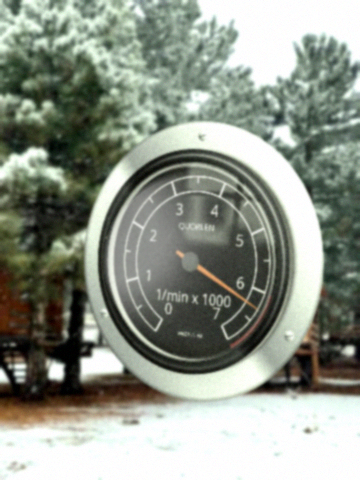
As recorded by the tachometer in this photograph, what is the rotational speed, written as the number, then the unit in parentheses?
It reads 6250 (rpm)
